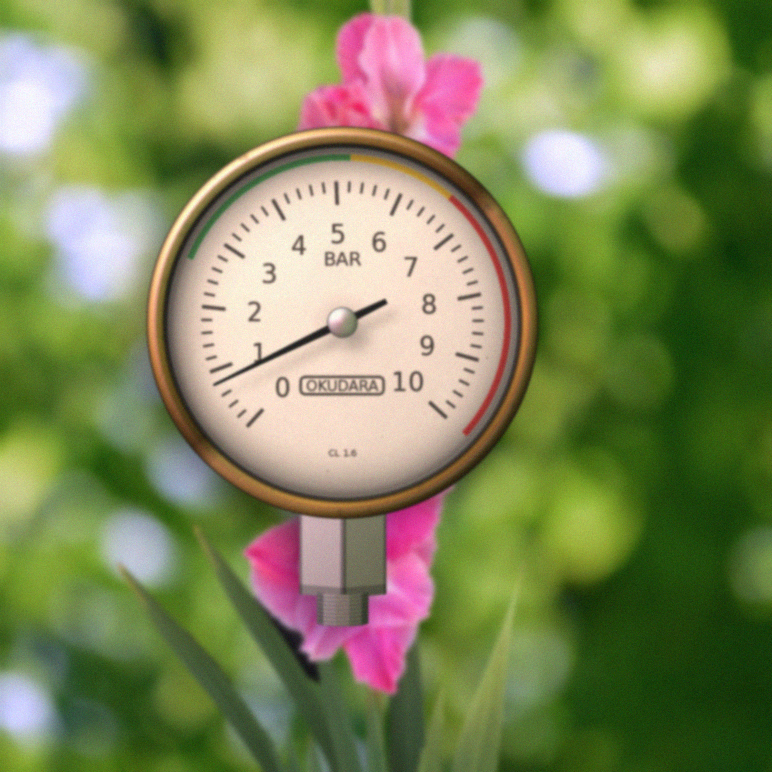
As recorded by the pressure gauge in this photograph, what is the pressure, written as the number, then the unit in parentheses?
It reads 0.8 (bar)
